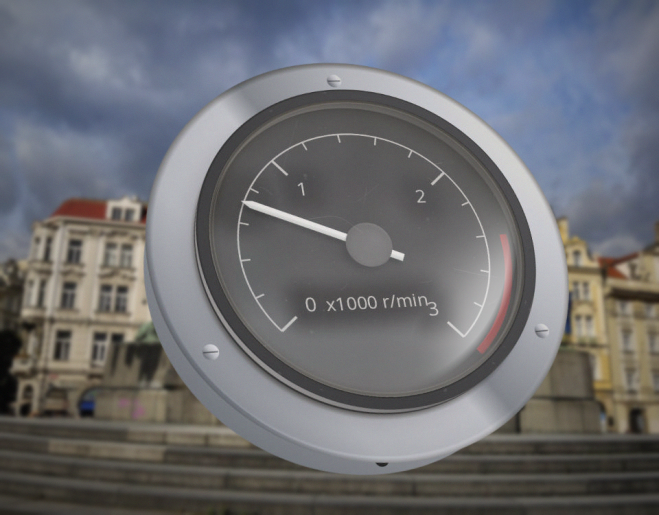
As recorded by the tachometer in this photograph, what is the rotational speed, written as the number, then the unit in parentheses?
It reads 700 (rpm)
